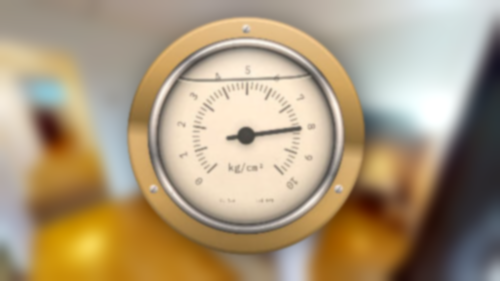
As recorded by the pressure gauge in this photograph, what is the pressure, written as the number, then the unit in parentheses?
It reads 8 (kg/cm²)
